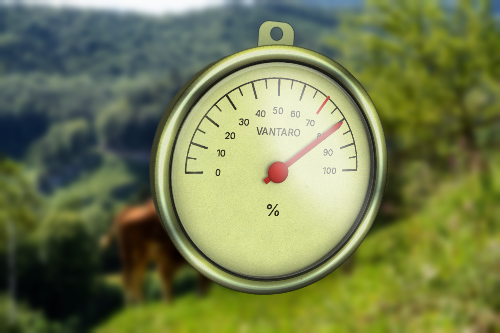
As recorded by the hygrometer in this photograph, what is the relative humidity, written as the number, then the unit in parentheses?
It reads 80 (%)
